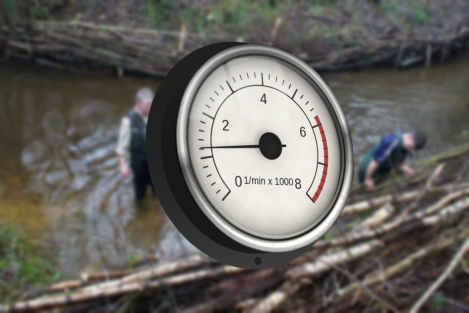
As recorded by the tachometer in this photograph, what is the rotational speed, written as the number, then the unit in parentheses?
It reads 1200 (rpm)
